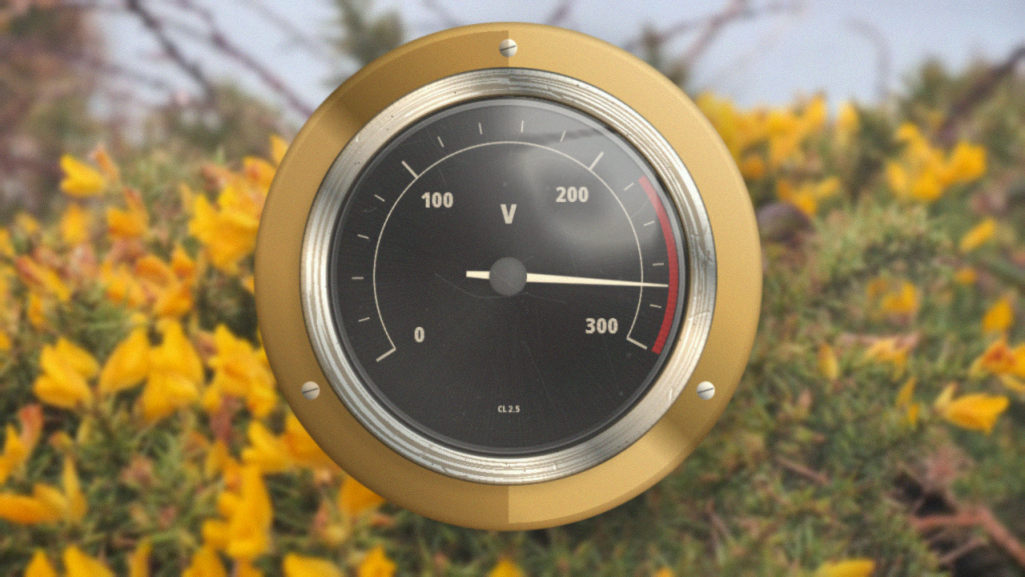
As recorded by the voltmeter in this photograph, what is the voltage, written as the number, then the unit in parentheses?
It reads 270 (V)
